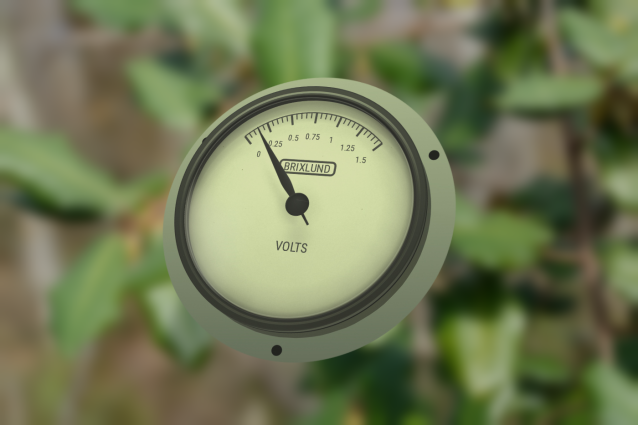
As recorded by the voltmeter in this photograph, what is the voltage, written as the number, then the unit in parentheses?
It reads 0.15 (V)
